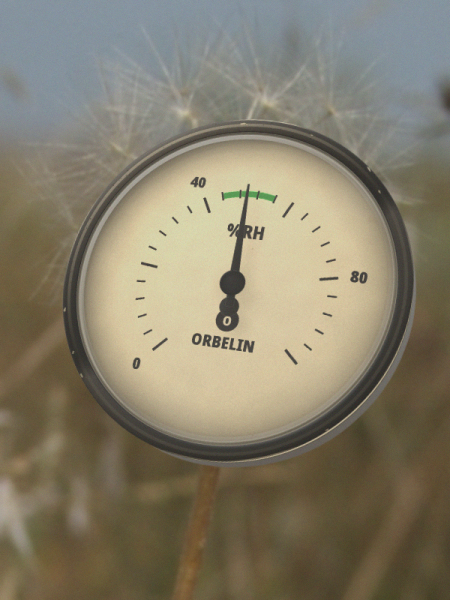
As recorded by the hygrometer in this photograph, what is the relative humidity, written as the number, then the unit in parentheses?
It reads 50 (%)
